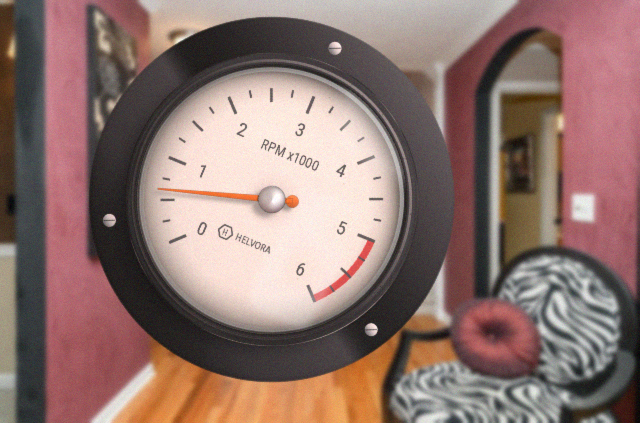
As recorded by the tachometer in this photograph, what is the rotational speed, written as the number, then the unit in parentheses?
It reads 625 (rpm)
